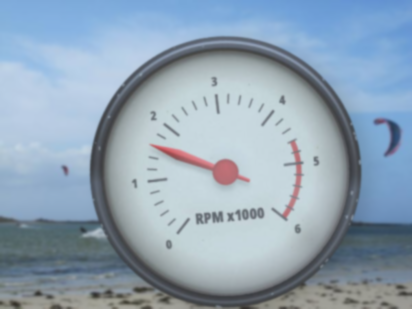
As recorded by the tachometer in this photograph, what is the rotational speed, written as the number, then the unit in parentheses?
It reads 1600 (rpm)
